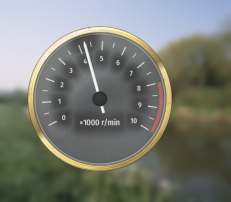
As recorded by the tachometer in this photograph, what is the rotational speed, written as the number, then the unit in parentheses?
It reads 4250 (rpm)
